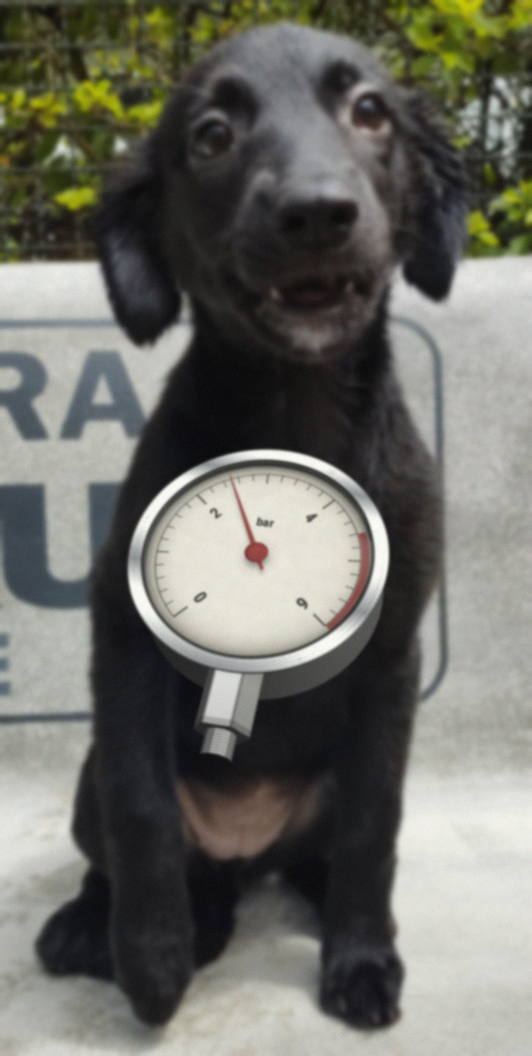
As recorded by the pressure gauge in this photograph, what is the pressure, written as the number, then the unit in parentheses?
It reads 2.5 (bar)
